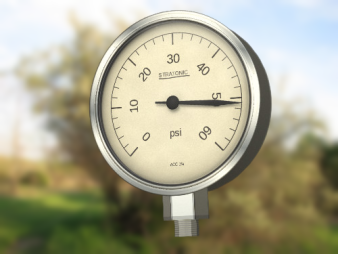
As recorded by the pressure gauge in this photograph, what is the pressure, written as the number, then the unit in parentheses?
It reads 51 (psi)
